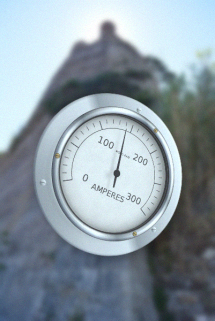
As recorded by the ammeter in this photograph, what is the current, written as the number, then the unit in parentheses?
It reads 140 (A)
